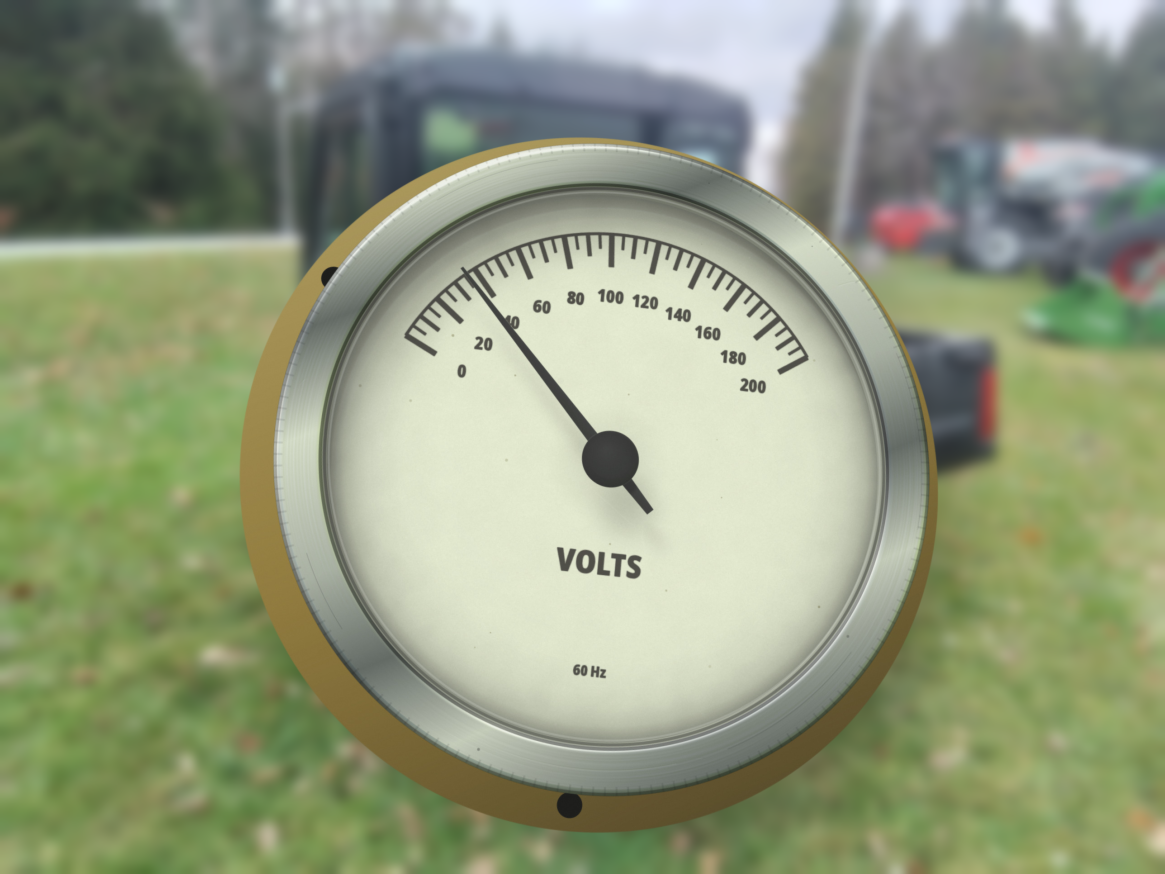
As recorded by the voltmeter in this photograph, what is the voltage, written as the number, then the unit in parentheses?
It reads 35 (V)
